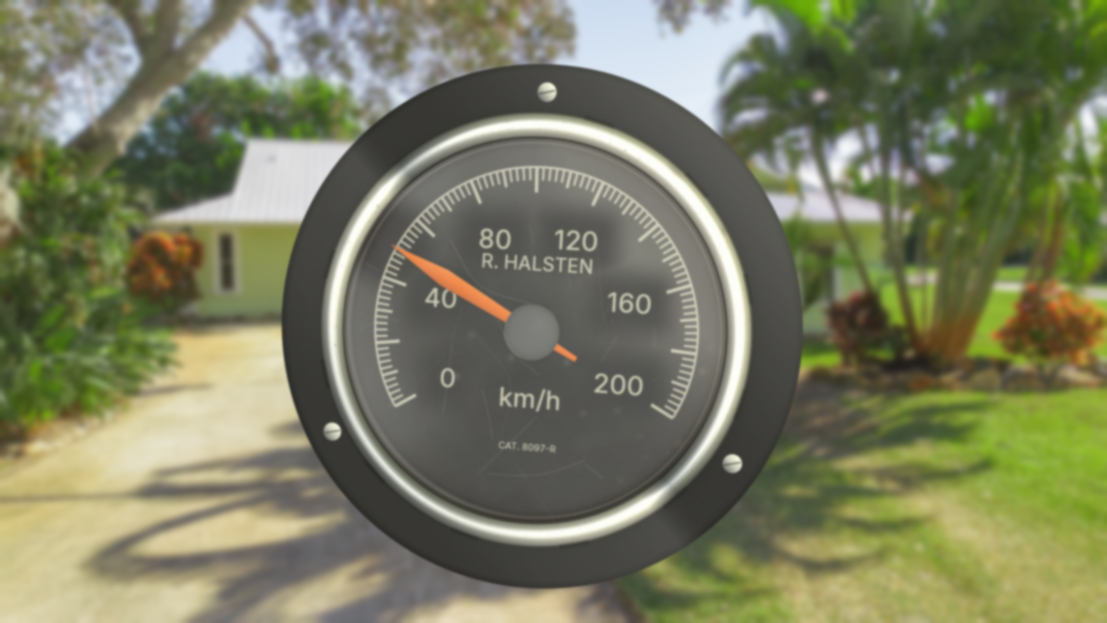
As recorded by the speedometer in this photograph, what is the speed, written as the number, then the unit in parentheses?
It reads 50 (km/h)
